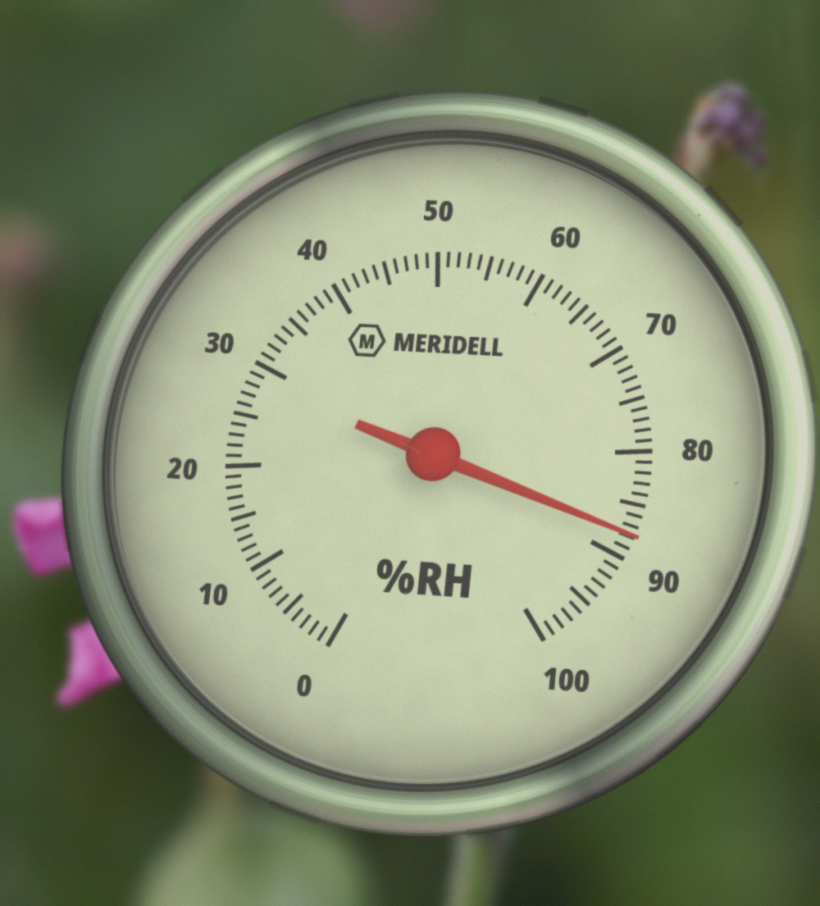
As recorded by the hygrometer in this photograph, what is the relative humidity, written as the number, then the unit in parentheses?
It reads 88 (%)
